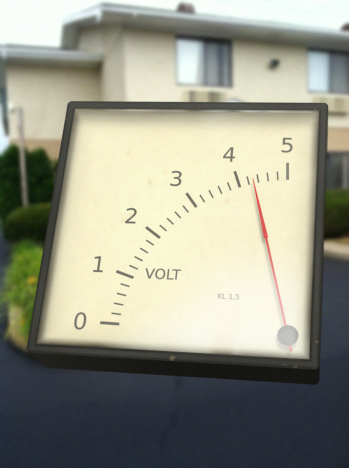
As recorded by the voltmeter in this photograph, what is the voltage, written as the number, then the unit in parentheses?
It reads 4.3 (V)
